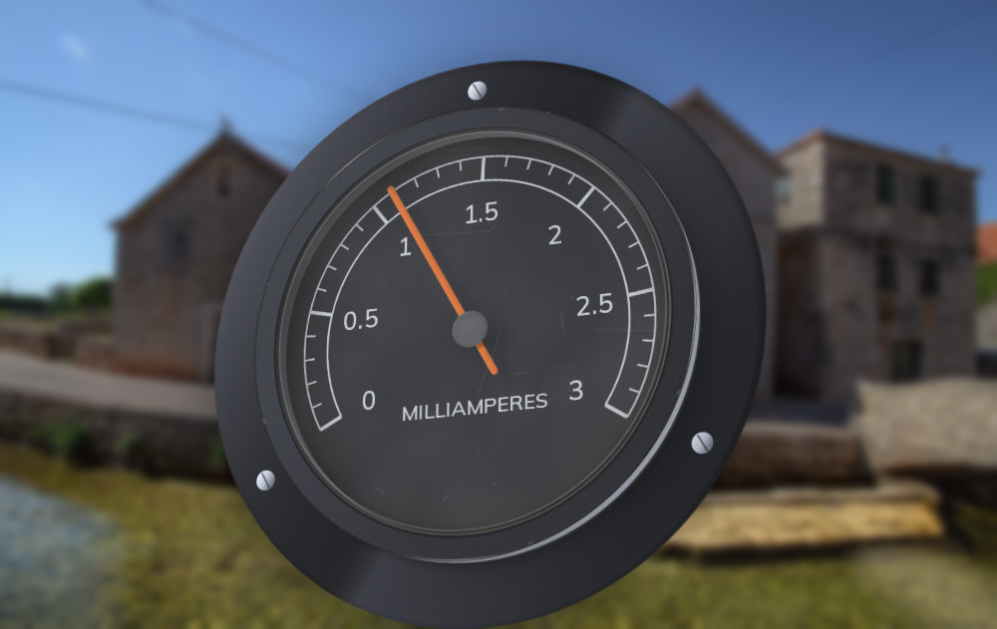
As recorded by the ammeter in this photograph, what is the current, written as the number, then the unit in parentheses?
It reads 1.1 (mA)
